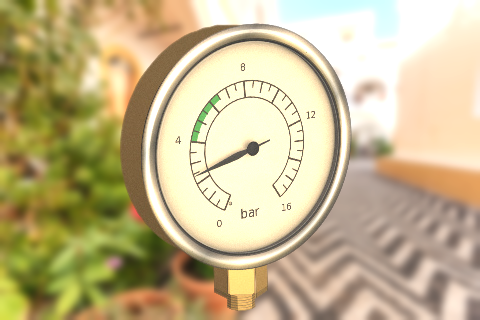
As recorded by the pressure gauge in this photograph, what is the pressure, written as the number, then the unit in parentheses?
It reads 2.5 (bar)
